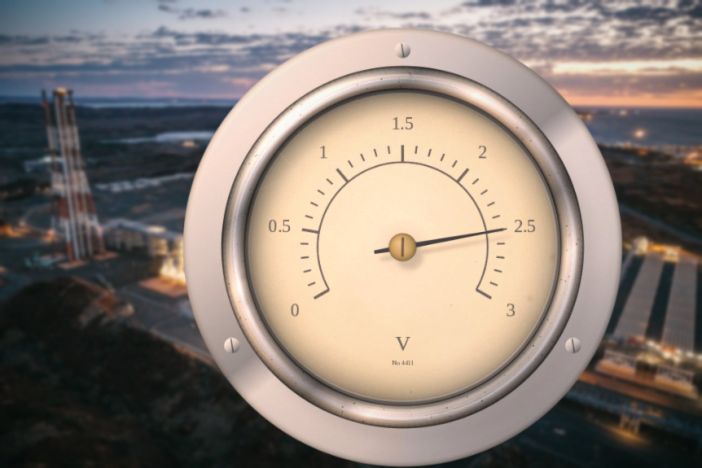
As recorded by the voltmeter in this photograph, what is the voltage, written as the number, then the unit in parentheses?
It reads 2.5 (V)
